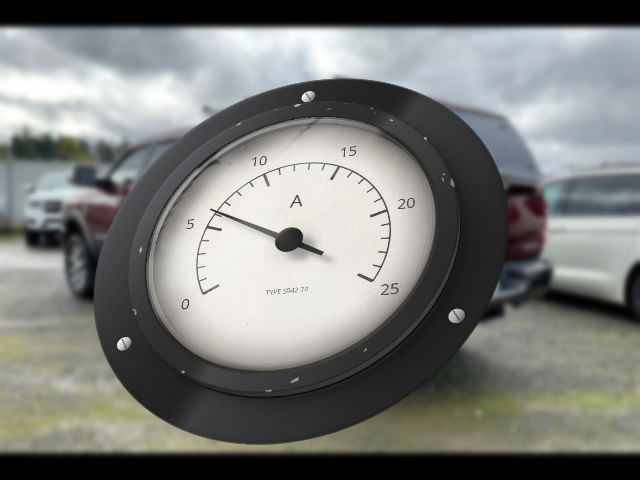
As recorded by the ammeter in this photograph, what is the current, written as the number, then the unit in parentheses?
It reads 6 (A)
